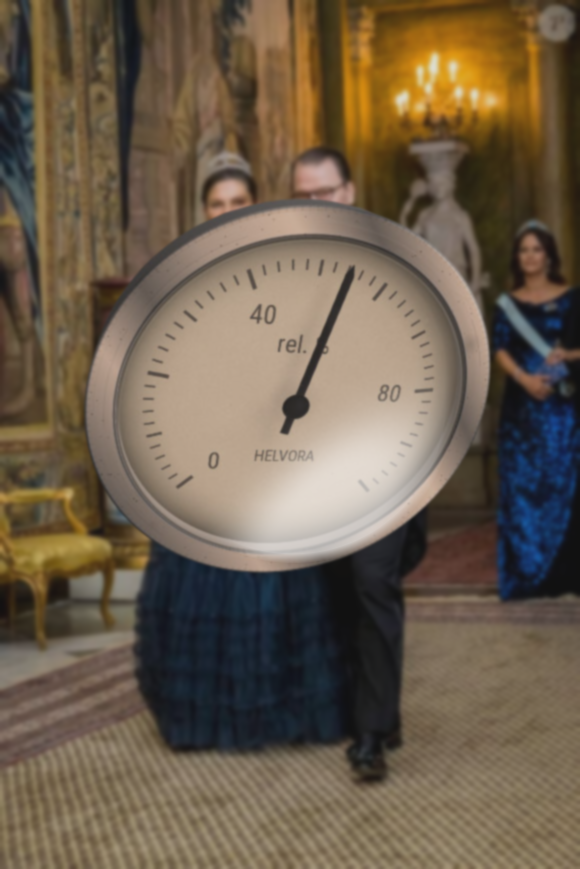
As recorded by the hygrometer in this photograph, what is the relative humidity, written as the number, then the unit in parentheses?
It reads 54 (%)
